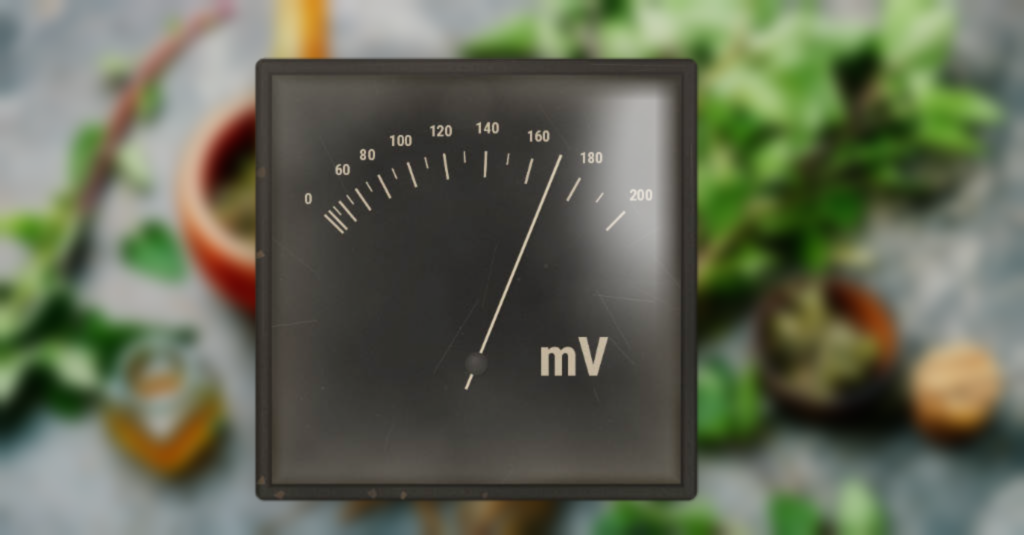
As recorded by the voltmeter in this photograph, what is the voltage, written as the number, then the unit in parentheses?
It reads 170 (mV)
